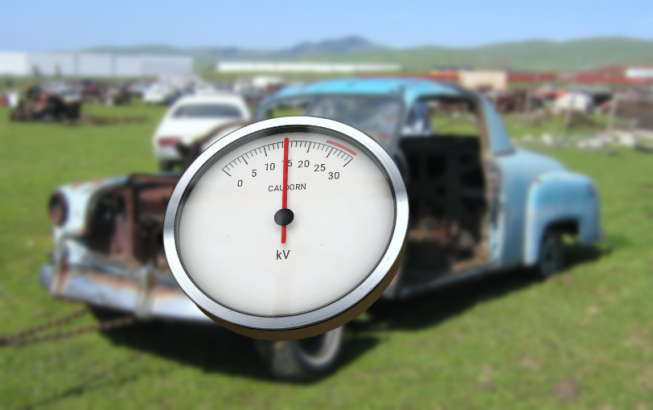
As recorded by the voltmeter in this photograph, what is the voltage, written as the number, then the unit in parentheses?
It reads 15 (kV)
